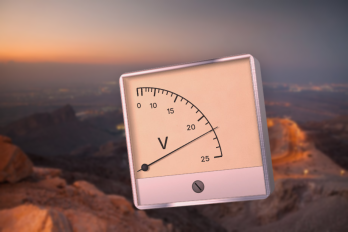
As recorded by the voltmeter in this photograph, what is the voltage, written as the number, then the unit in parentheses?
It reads 22 (V)
